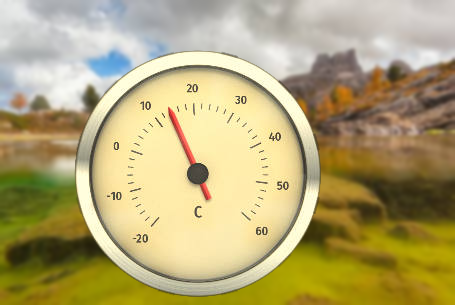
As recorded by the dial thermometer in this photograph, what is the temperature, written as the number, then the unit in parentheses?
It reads 14 (°C)
